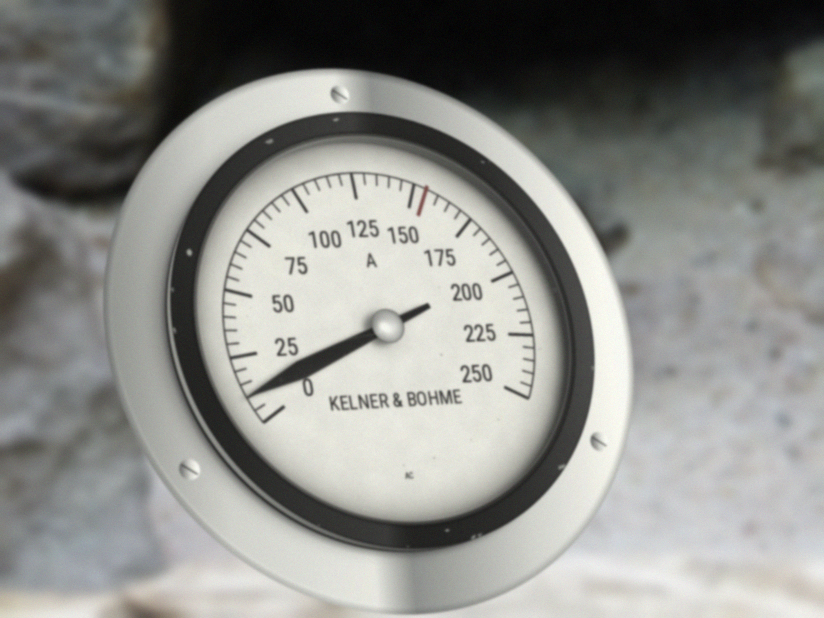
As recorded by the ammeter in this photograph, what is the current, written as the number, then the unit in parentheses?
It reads 10 (A)
